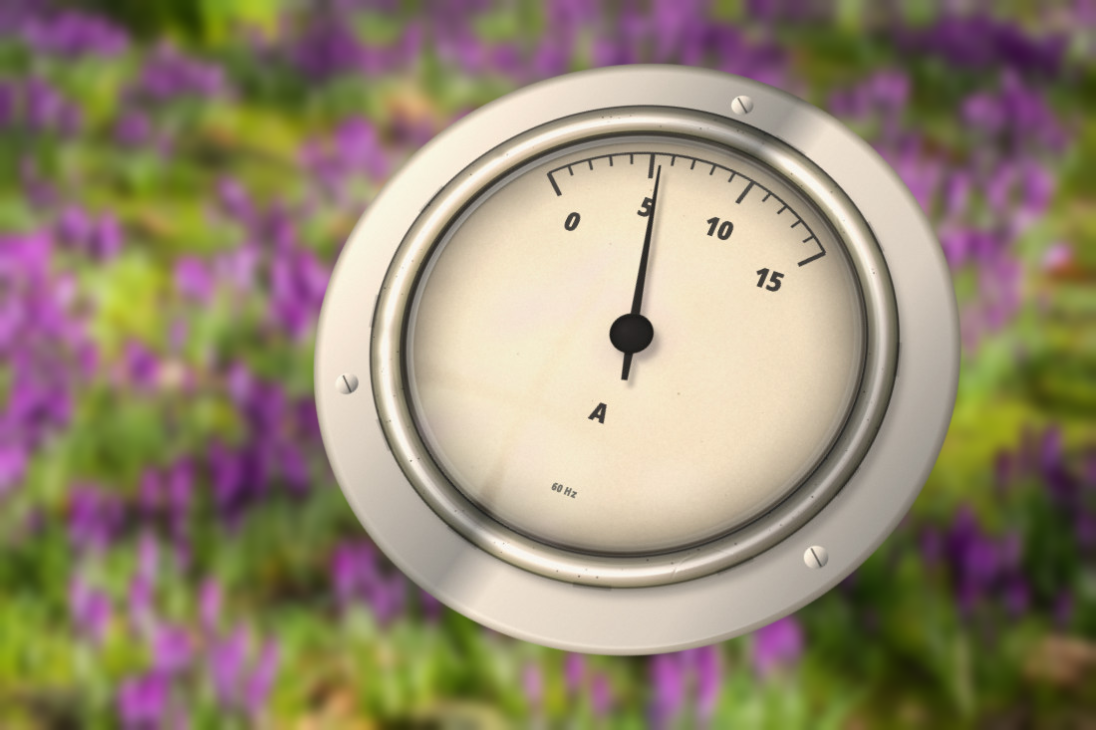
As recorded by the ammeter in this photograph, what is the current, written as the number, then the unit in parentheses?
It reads 5.5 (A)
